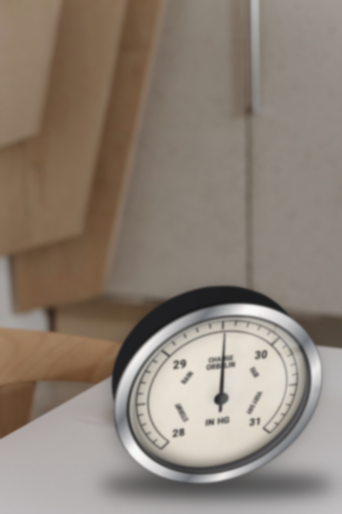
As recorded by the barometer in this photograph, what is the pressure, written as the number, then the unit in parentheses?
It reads 29.5 (inHg)
